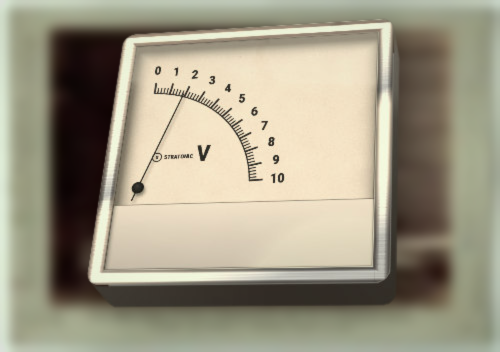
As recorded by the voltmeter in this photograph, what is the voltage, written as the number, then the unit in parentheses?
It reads 2 (V)
